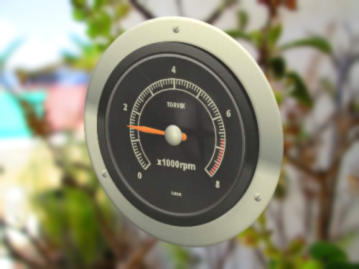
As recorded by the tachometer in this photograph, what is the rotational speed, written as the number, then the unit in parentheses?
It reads 1500 (rpm)
